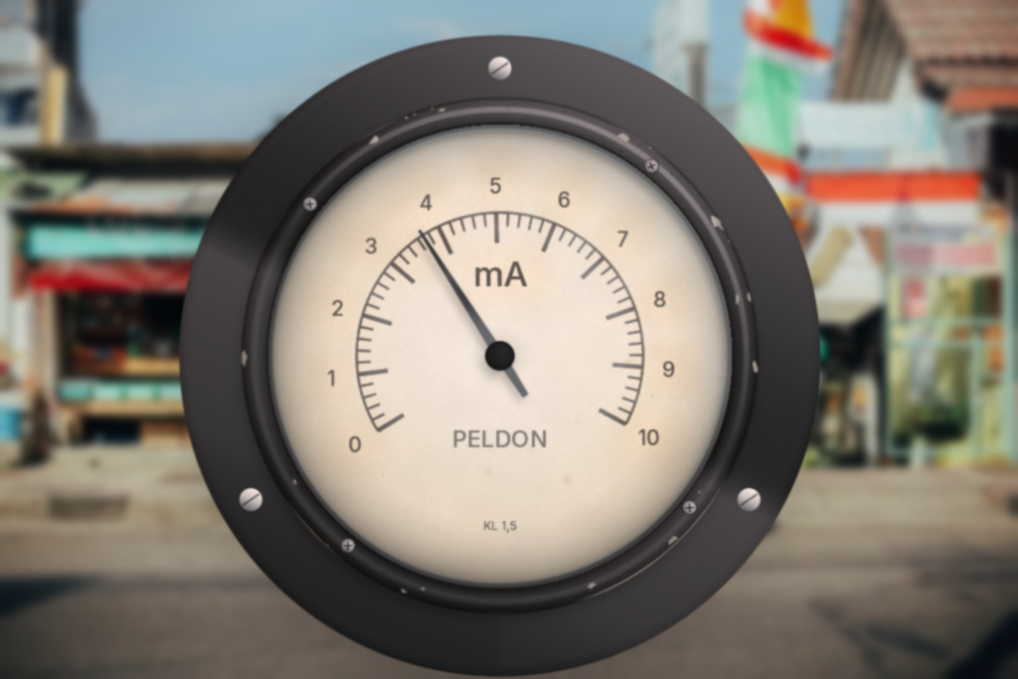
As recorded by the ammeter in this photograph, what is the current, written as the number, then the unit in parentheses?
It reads 3.7 (mA)
